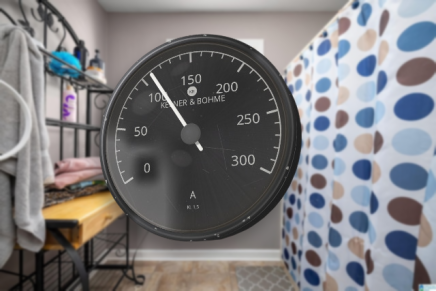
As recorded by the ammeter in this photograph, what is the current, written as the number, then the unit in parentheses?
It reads 110 (A)
